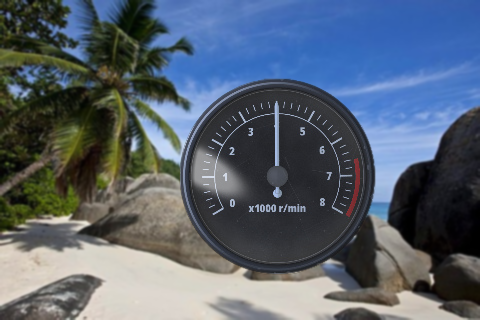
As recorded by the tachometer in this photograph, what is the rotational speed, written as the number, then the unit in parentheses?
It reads 4000 (rpm)
